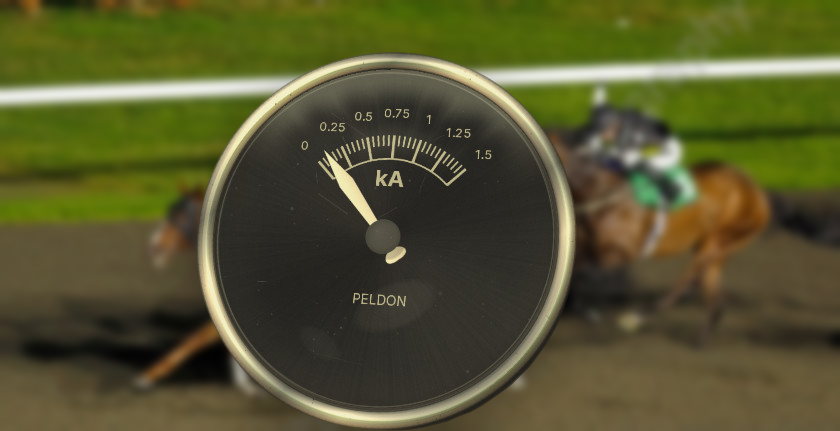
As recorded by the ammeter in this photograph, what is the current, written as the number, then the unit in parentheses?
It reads 0.1 (kA)
